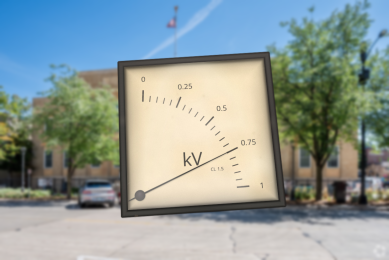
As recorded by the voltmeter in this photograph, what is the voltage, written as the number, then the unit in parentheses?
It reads 0.75 (kV)
